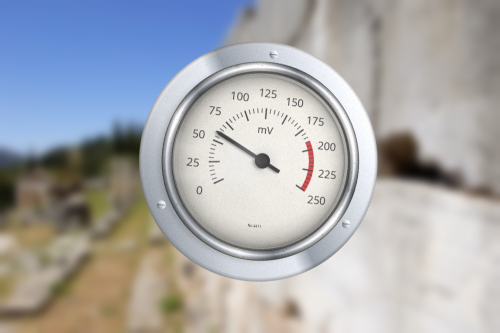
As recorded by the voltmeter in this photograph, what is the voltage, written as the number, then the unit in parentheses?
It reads 60 (mV)
